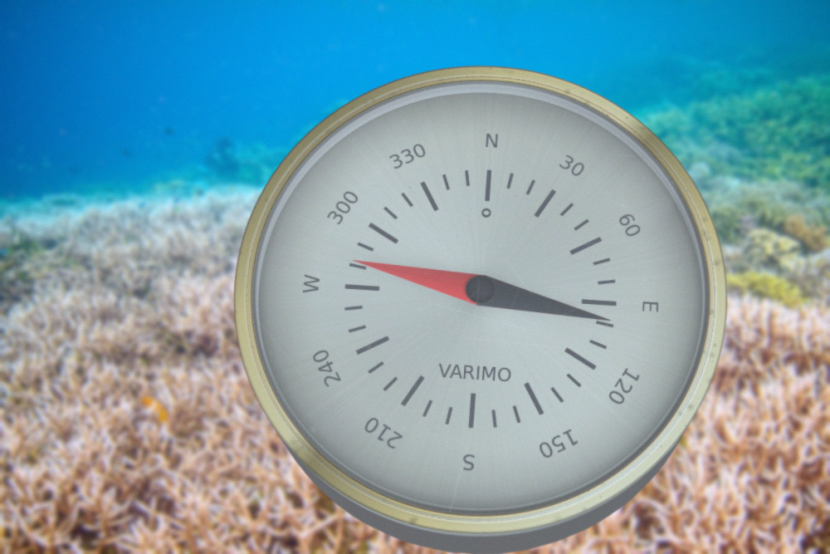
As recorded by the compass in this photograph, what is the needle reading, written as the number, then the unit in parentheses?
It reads 280 (°)
